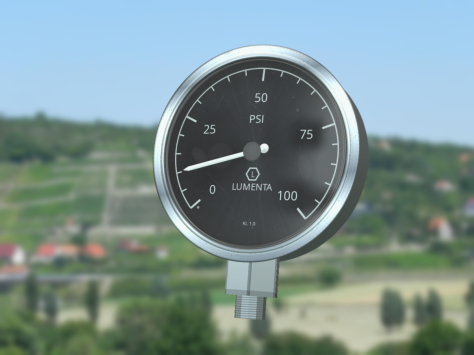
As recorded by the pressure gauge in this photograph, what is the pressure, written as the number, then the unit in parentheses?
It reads 10 (psi)
